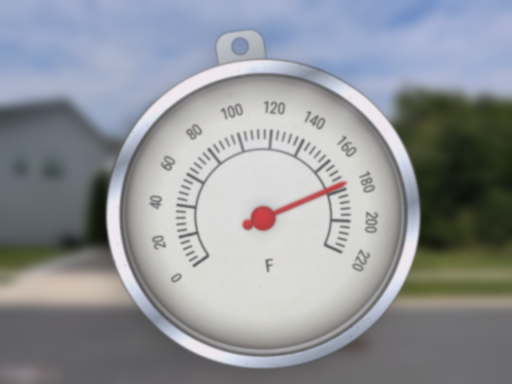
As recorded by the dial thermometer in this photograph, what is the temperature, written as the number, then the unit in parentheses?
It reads 176 (°F)
